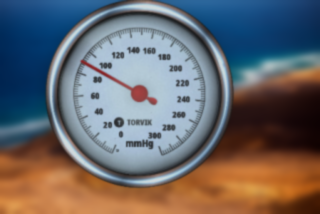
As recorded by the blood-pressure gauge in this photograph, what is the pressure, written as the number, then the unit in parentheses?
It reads 90 (mmHg)
